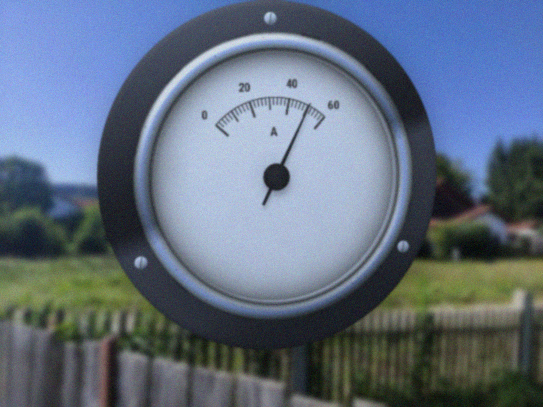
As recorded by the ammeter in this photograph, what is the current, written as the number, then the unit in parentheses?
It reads 50 (A)
